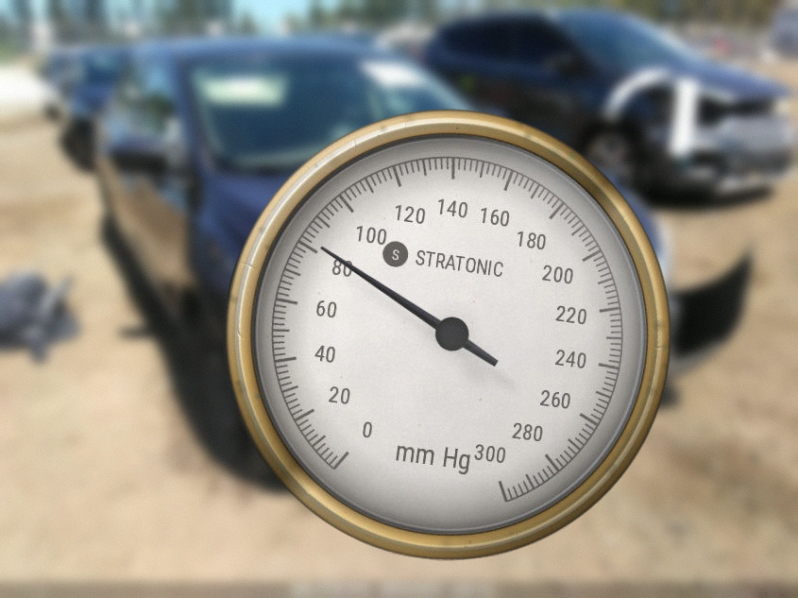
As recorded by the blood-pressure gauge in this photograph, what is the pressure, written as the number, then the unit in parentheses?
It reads 82 (mmHg)
